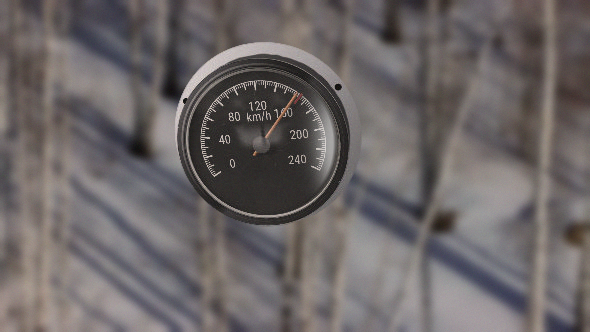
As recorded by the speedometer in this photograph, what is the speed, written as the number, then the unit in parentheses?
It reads 160 (km/h)
